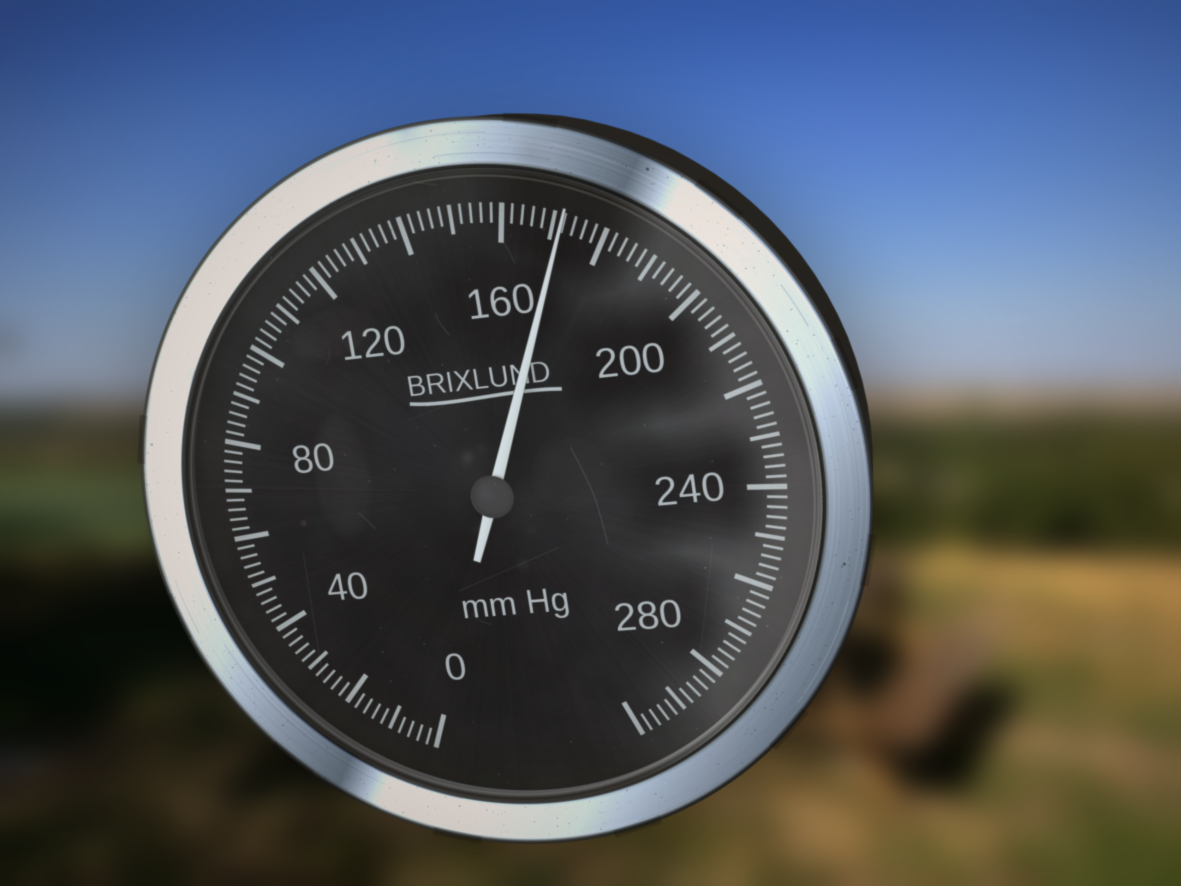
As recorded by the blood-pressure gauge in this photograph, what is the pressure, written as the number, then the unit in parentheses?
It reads 172 (mmHg)
